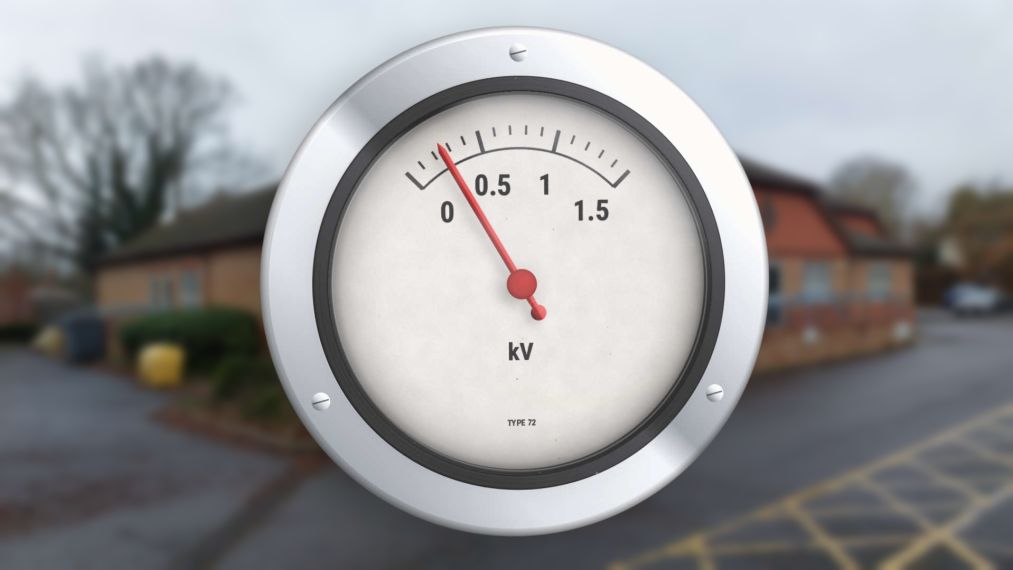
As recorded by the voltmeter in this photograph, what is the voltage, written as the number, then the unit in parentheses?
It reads 0.25 (kV)
